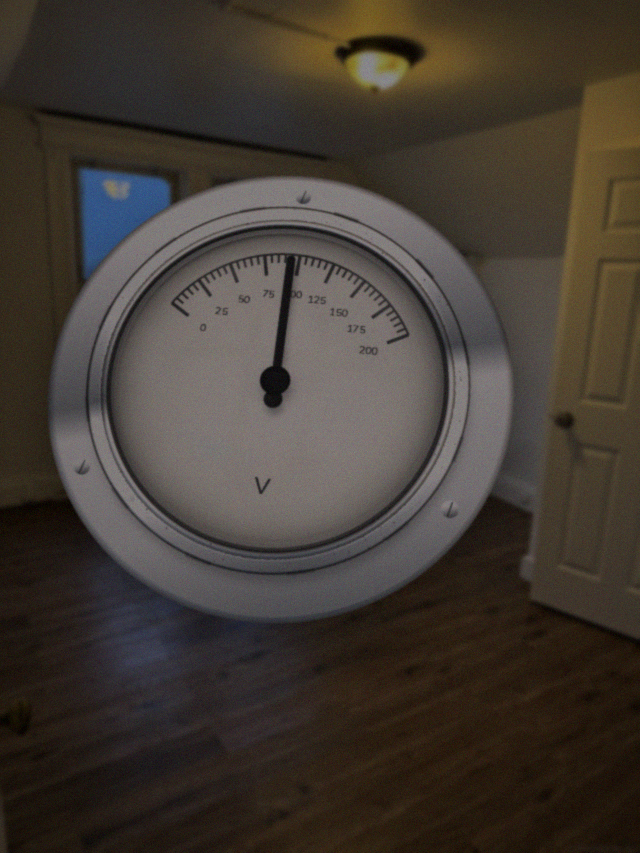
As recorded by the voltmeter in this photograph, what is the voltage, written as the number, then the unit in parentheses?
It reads 95 (V)
